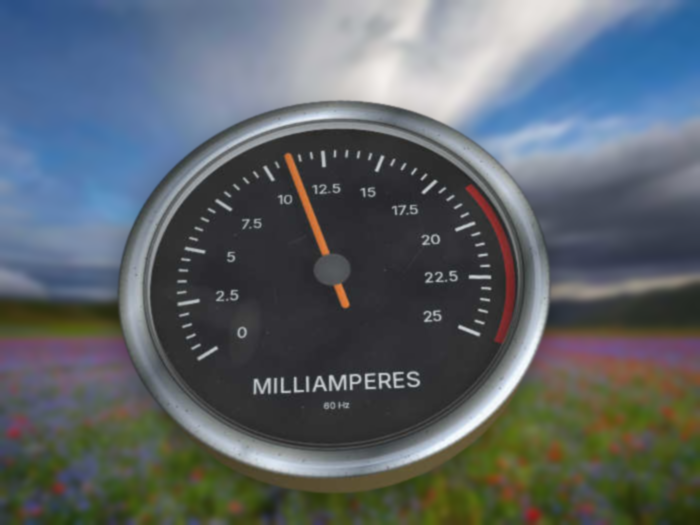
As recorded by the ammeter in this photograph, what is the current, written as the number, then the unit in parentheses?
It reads 11 (mA)
